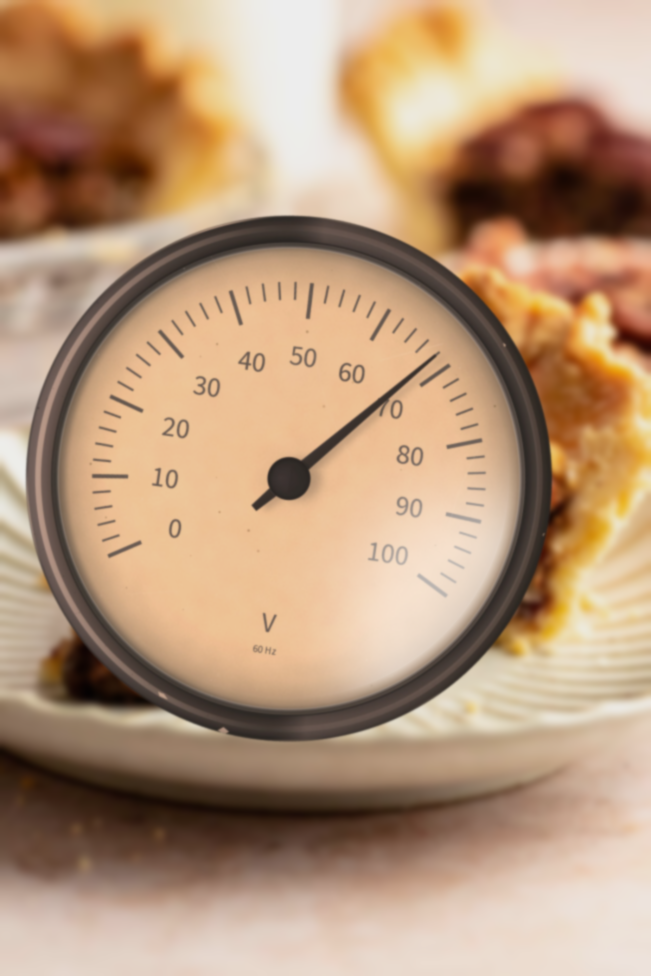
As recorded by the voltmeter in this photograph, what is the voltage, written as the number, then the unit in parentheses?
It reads 68 (V)
